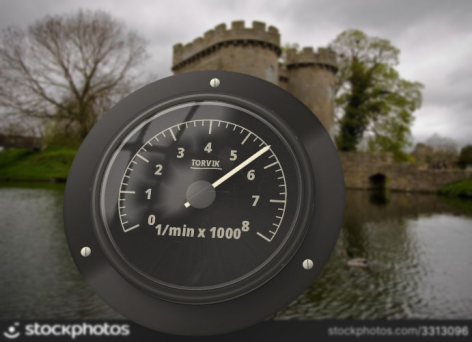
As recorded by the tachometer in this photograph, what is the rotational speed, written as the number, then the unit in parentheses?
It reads 5600 (rpm)
